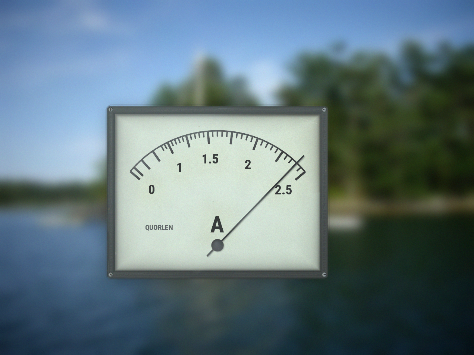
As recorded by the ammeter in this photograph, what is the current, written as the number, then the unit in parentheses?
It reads 2.4 (A)
